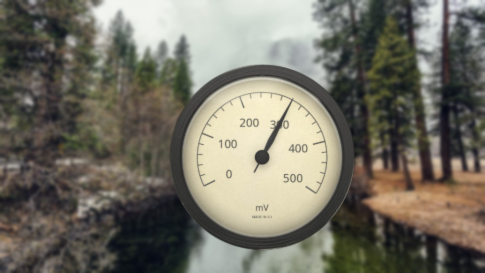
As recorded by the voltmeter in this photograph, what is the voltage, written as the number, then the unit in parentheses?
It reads 300 (mV)
